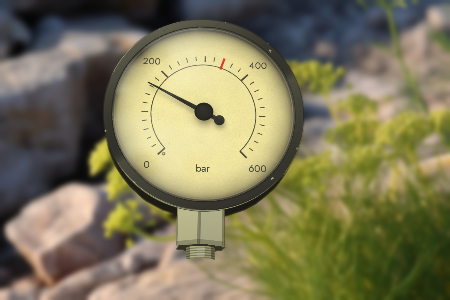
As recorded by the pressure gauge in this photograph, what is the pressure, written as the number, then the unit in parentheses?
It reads 160 (bar)
